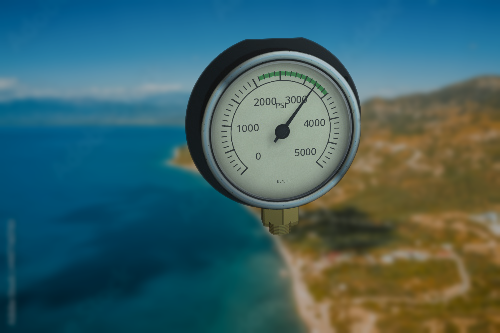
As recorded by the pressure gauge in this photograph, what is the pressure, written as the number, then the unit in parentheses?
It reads 3200 (psi)
